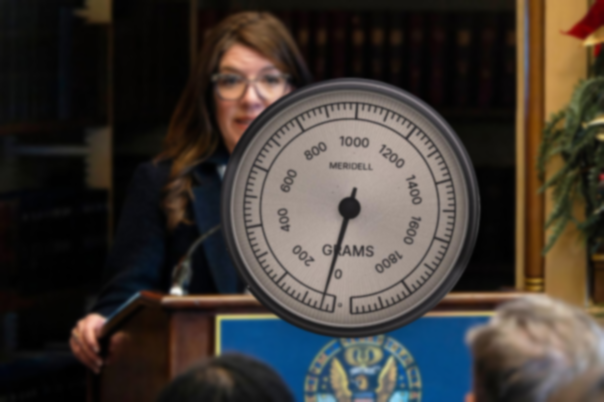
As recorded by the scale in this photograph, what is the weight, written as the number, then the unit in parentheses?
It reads 40 (g)
